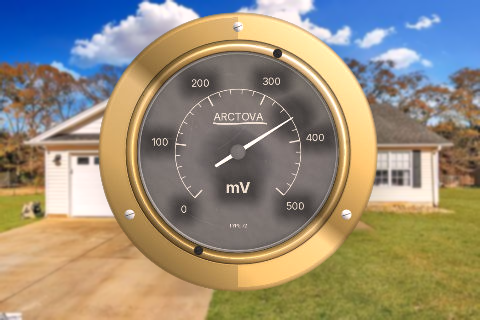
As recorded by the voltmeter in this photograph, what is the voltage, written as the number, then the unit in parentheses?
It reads 360 (mV)
